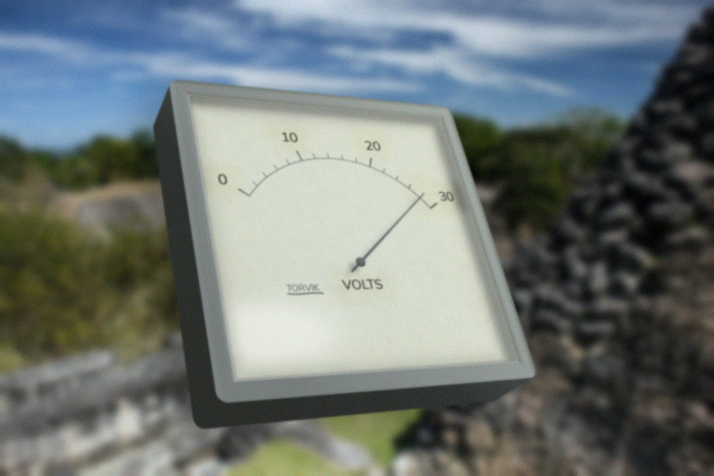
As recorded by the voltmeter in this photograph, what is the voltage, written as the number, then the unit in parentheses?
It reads 28 (V)
